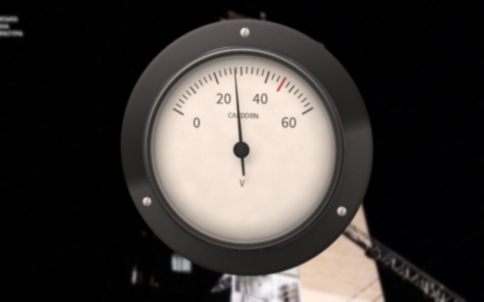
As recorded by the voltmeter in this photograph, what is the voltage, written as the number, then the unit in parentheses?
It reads 28 (V)
